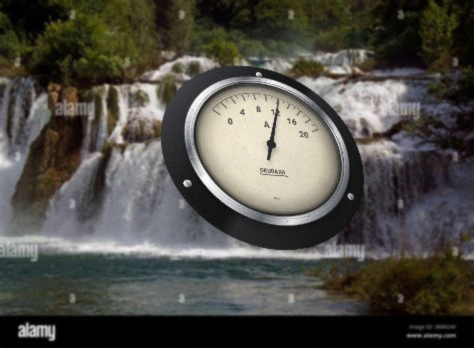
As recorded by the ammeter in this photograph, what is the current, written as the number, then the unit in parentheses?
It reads 12 (A)
